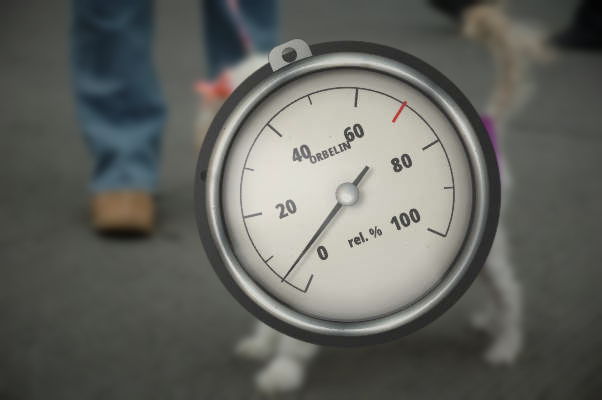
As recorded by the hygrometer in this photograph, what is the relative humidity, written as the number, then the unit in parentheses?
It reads 5 (%)
